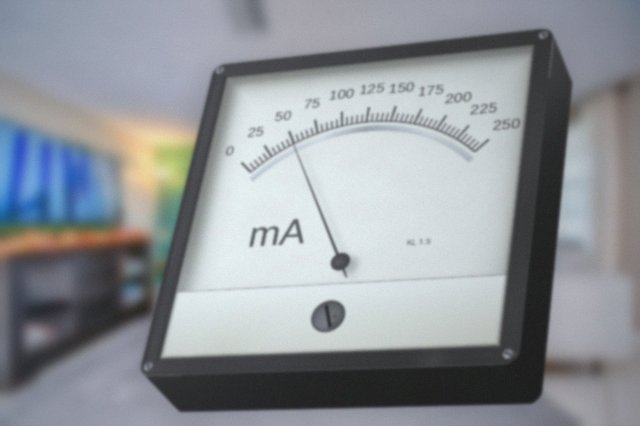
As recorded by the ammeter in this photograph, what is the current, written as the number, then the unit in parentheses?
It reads 50 (mA)
